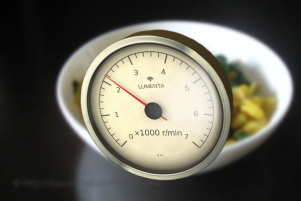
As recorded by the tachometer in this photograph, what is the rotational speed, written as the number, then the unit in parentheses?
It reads 2200 (rpm)
